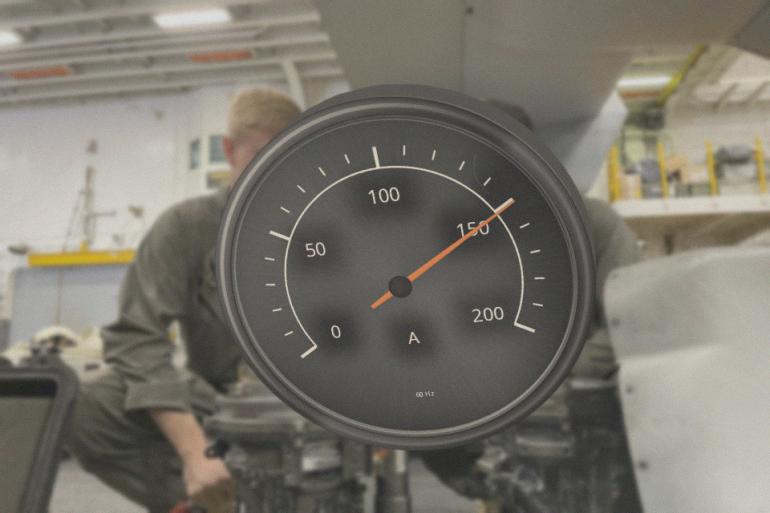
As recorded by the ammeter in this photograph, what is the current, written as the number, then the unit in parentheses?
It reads 150 (A)
